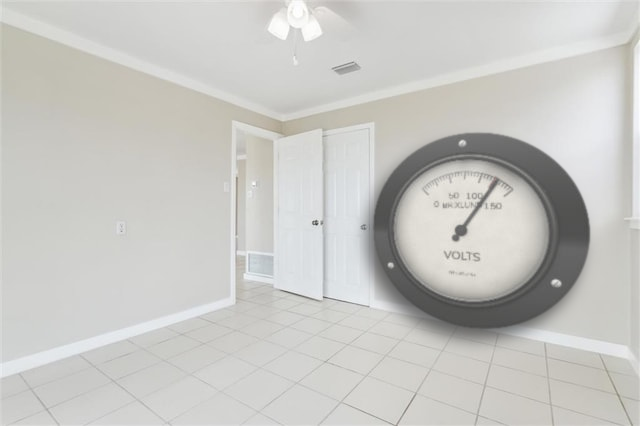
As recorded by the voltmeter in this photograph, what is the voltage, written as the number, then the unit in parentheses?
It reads 125 (V)
